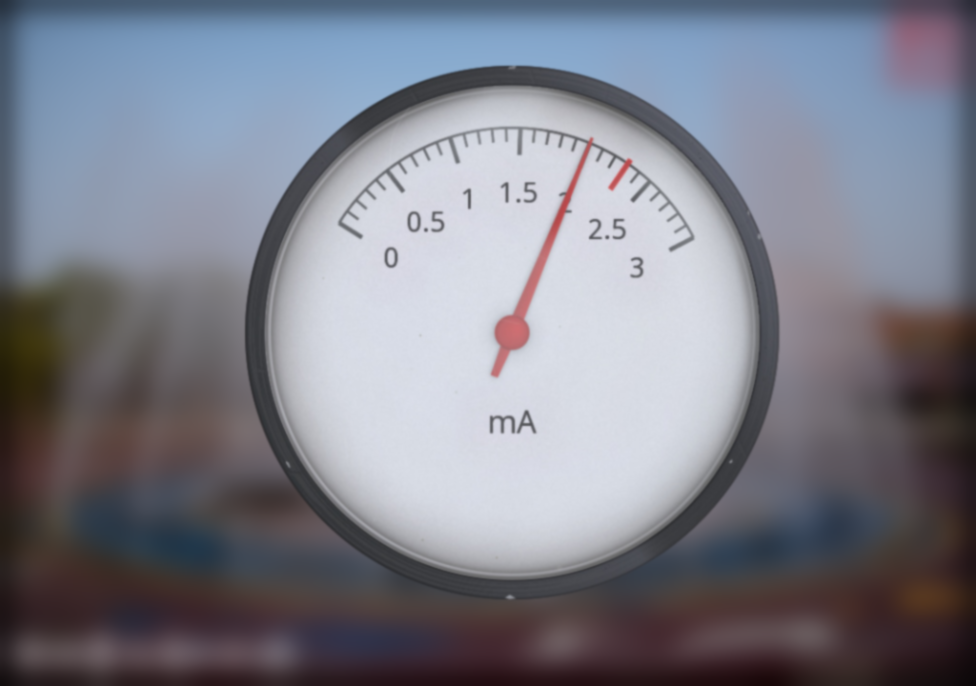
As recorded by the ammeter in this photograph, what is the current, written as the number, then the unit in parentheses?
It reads 2 (mA)
